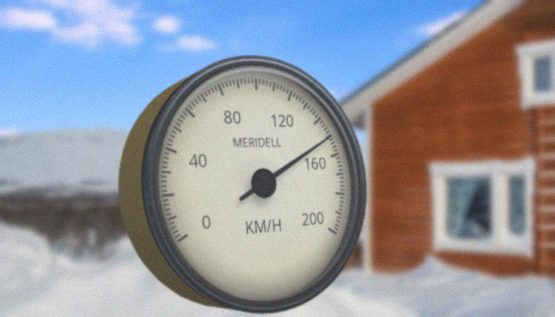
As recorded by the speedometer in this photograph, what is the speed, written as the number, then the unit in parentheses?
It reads 150 (km/h)
